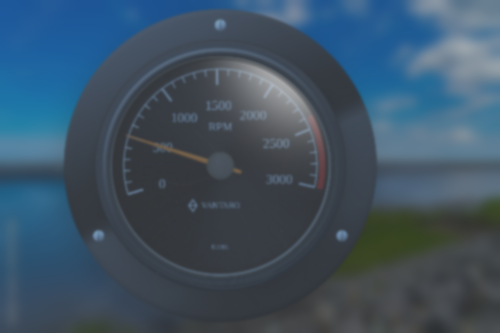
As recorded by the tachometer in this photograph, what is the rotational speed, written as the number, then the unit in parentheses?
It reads 500 (rpm)
